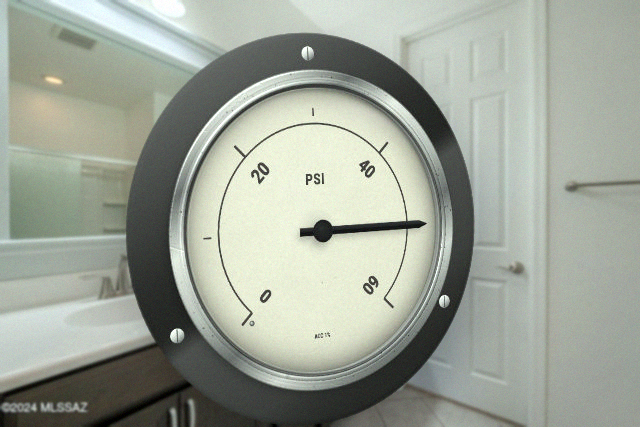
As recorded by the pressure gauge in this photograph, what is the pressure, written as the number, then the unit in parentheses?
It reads 50 (psi)
